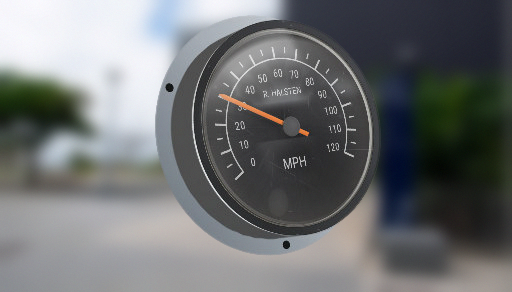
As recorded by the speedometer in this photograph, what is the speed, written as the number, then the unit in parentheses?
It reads 30 (mph)
